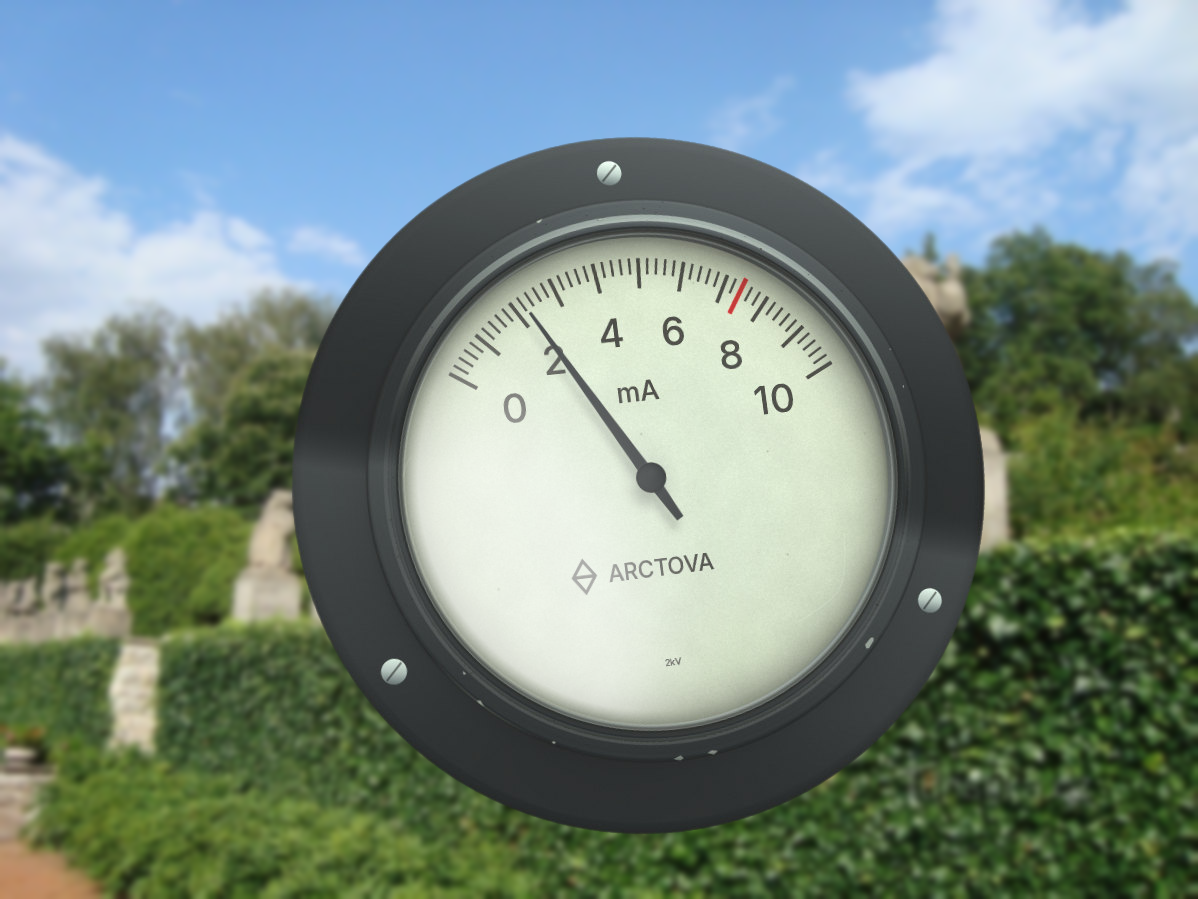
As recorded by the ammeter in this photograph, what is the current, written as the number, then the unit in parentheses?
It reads 2.2 (mA)
